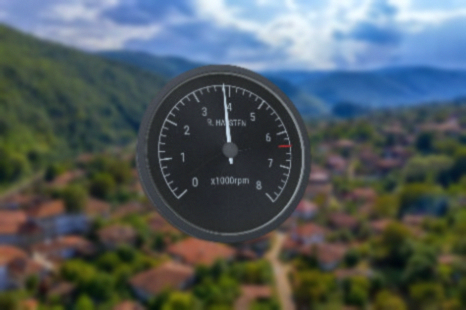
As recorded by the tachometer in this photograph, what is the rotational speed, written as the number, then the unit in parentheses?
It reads 3800 (rpm)
